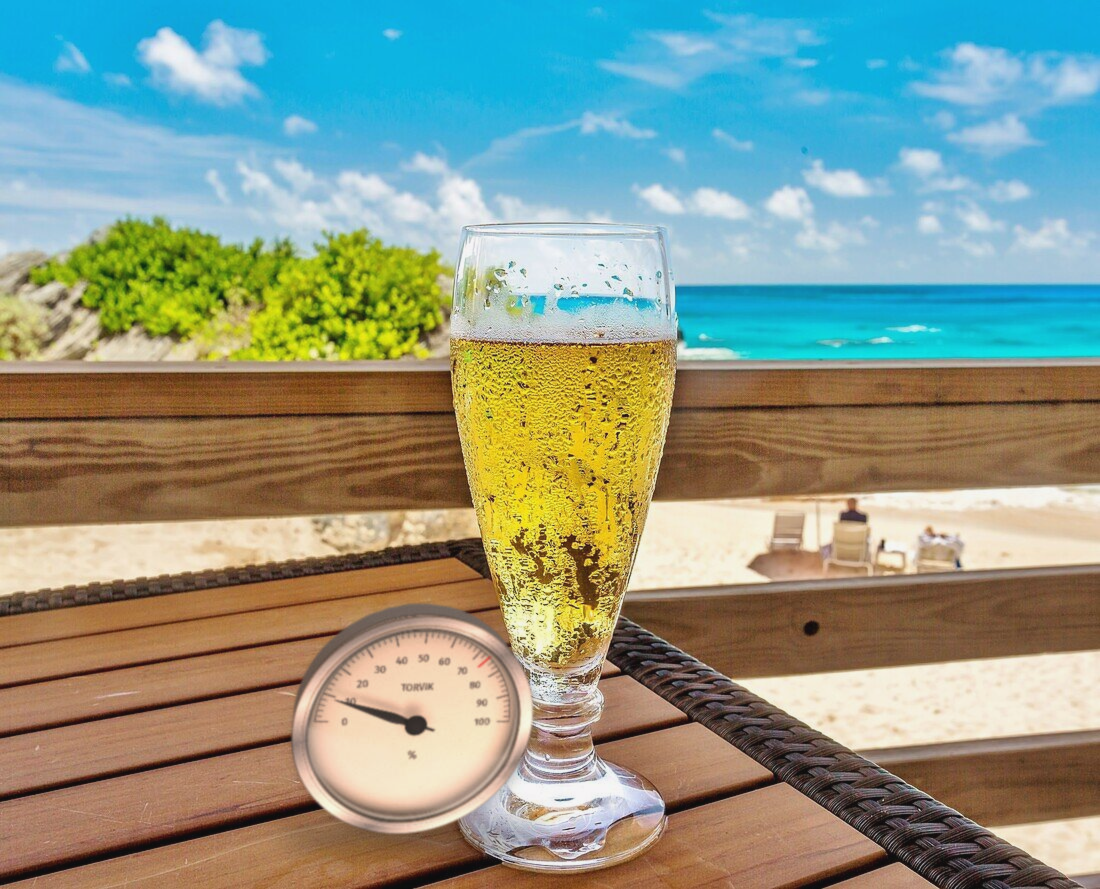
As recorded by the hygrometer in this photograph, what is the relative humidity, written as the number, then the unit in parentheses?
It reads 10 (%)
